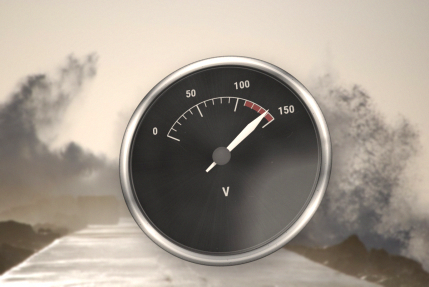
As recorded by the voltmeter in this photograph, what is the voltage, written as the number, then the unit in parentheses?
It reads 140 (V)
